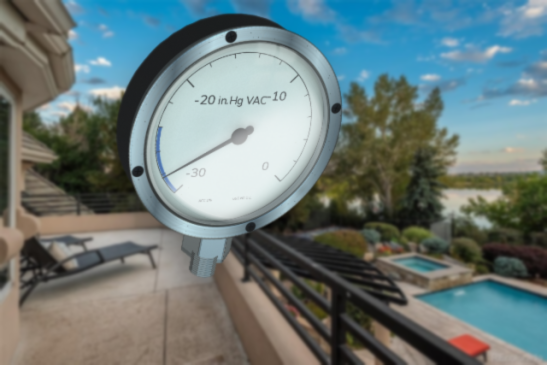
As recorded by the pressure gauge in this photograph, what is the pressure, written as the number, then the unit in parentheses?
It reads -28 (inHg)
